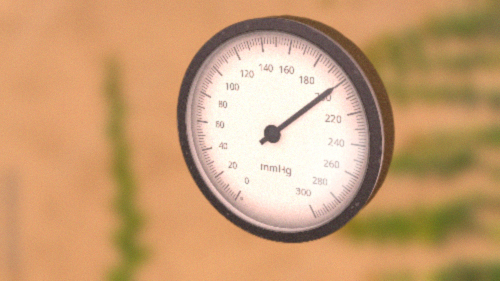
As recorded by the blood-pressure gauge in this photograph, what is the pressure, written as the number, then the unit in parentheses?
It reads 200 (mmHg)
